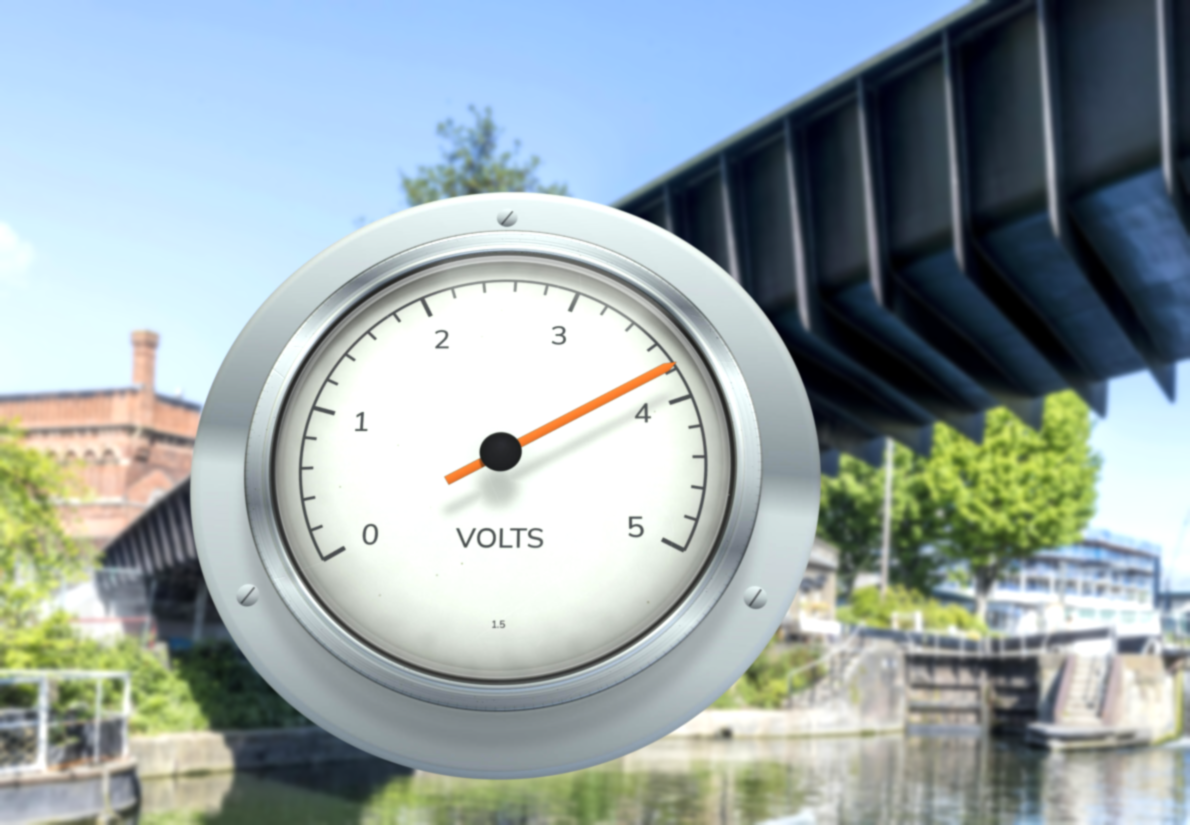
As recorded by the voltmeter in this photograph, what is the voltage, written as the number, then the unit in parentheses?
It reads 3.8 (V)
